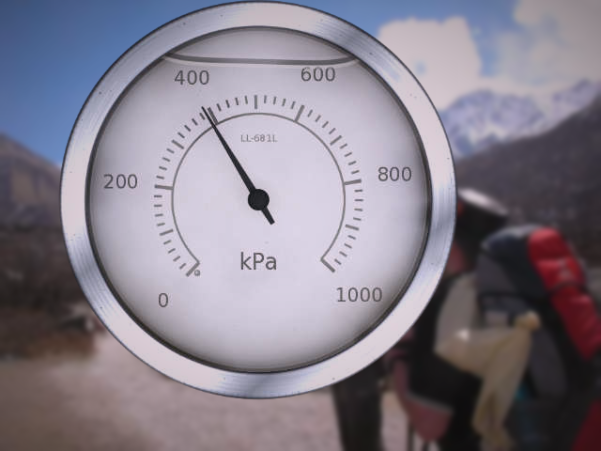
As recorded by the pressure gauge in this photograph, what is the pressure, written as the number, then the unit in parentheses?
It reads 390 (kPa)
